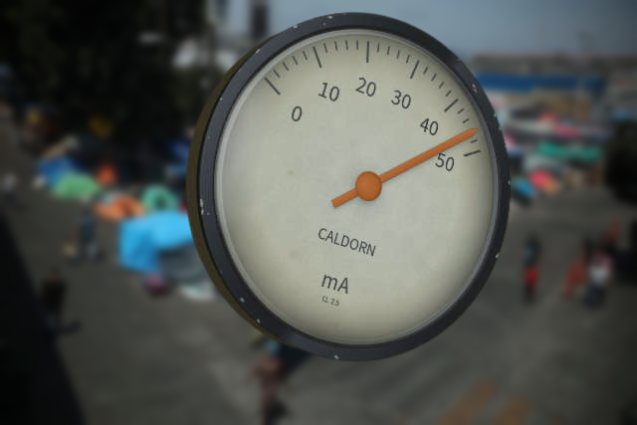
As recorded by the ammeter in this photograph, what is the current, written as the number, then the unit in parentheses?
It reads 46 (mA)
